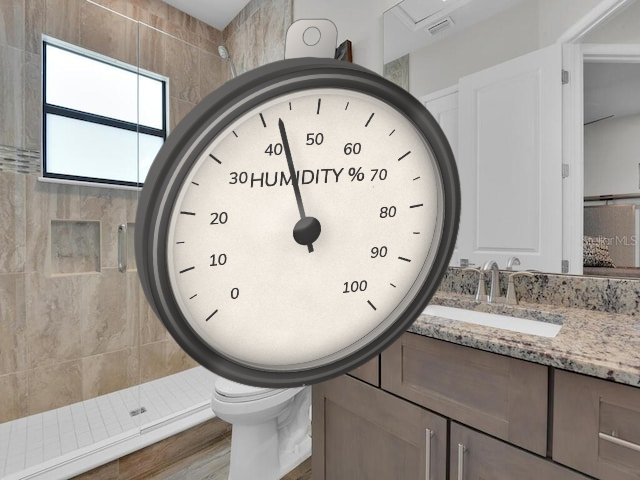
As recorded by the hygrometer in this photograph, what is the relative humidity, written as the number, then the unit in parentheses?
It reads 42.5 (%)
